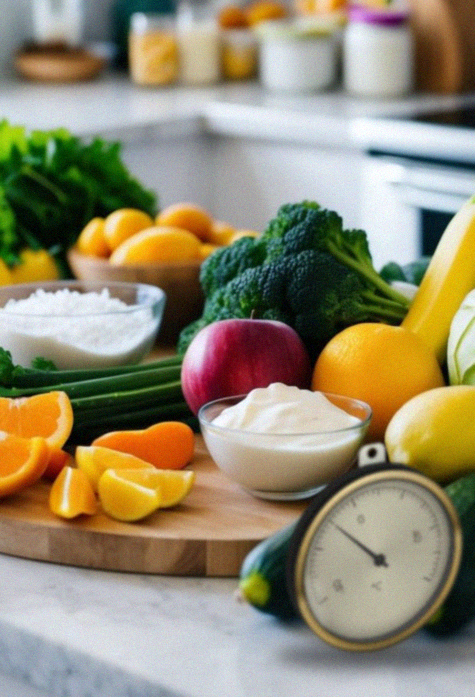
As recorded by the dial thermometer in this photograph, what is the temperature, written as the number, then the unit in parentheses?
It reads -10 (°C)
